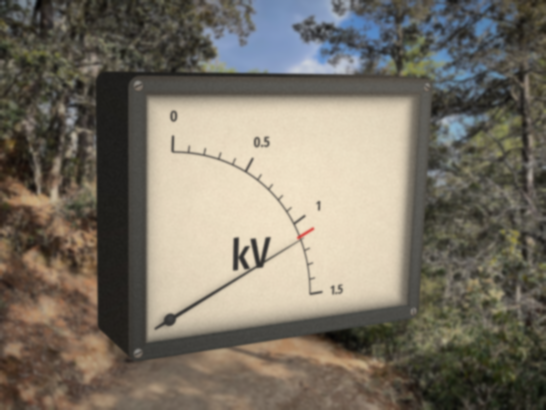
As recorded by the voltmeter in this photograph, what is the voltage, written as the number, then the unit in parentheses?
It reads 1.1 (kV)
